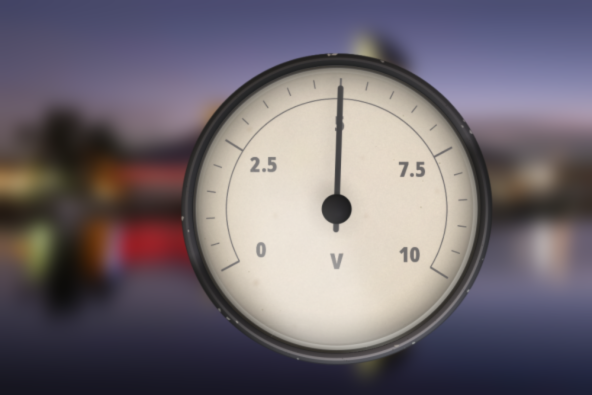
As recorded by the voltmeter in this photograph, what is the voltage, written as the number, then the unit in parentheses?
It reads 5 (V)
